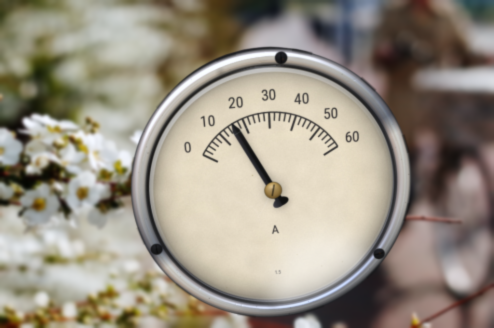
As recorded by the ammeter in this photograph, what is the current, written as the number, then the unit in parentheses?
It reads 16 (A)
